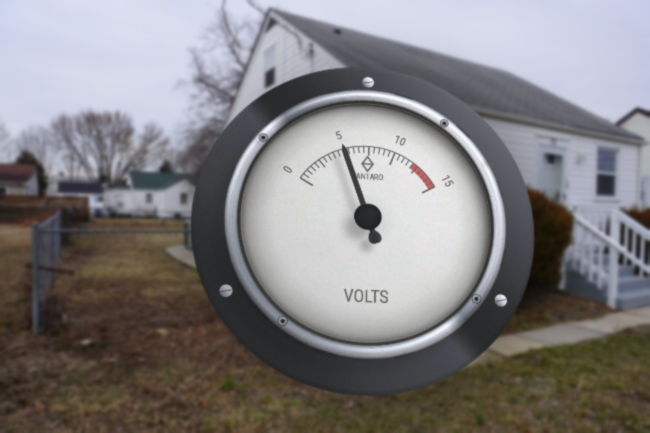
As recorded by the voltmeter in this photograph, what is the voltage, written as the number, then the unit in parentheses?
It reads 5 (V)
